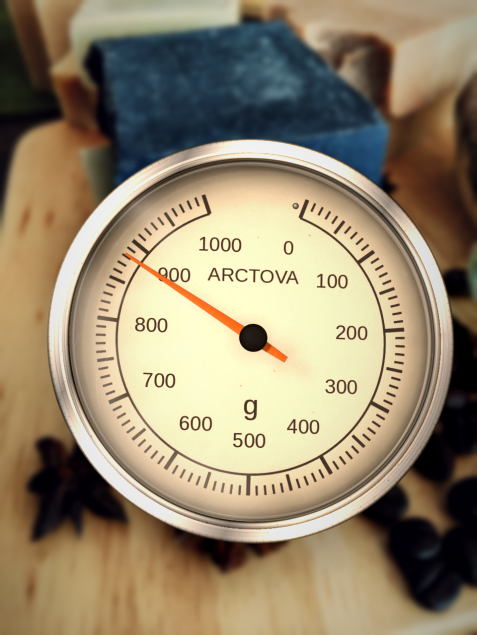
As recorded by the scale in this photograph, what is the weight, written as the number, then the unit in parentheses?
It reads 880 (g)
